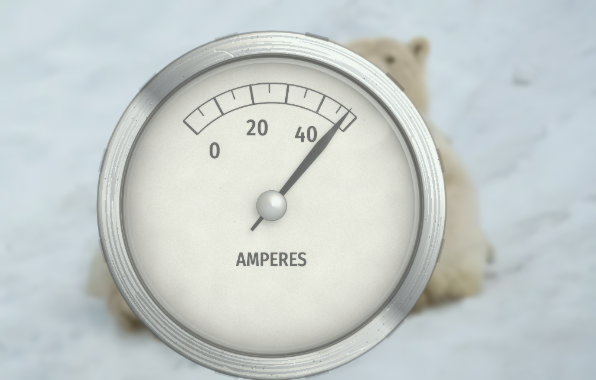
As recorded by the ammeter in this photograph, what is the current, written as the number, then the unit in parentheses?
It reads 47.5 (A)
